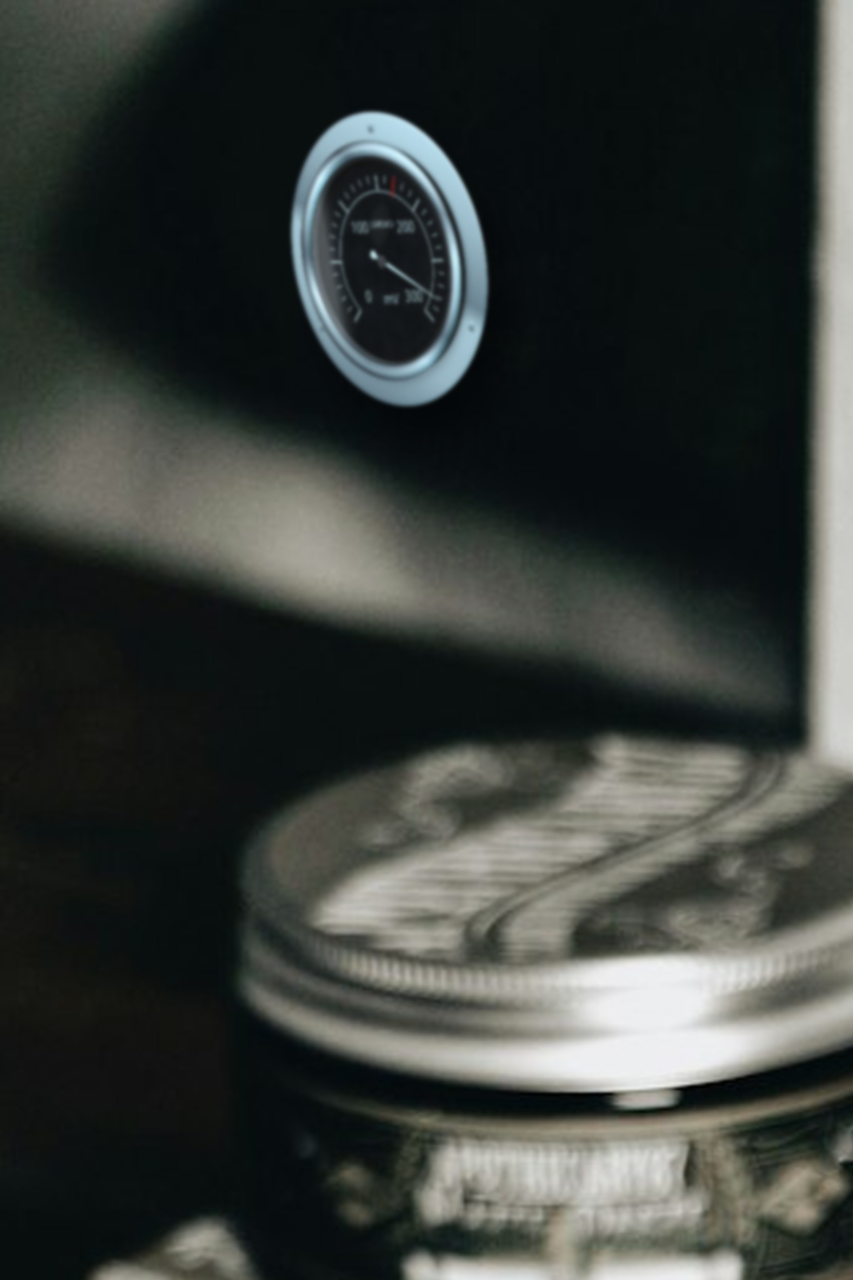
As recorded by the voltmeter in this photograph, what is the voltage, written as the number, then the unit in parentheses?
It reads 280 (mV)
